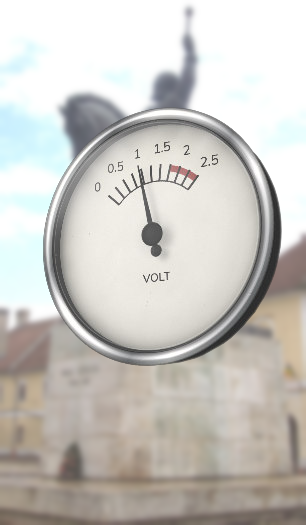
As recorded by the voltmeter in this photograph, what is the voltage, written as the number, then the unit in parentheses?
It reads 1 (V)
